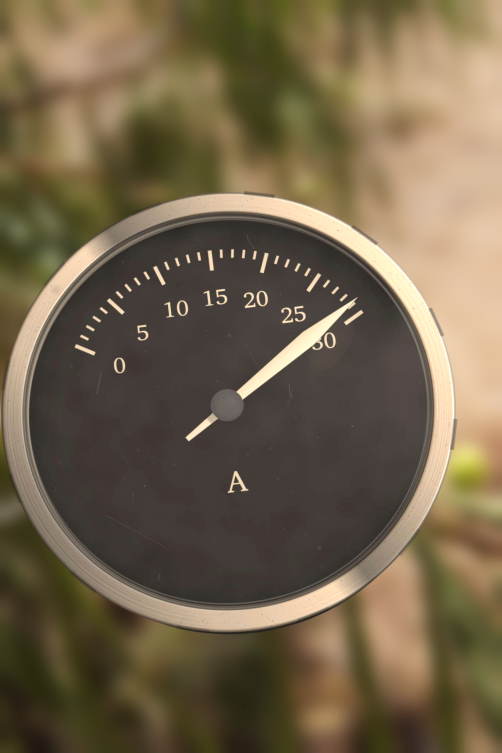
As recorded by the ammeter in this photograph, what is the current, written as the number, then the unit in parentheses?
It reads 29 (A)
